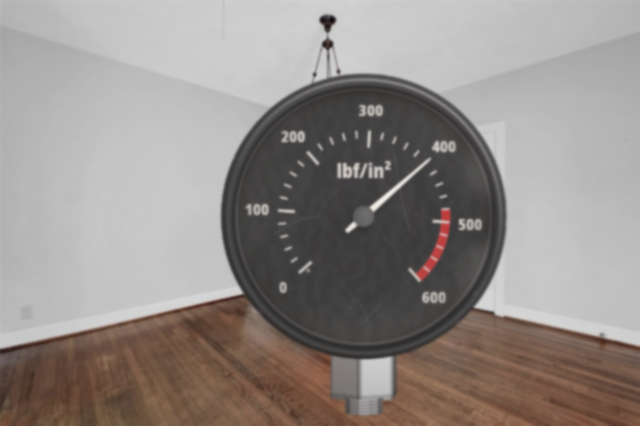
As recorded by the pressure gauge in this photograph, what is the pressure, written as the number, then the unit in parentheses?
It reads 400 (psi)
